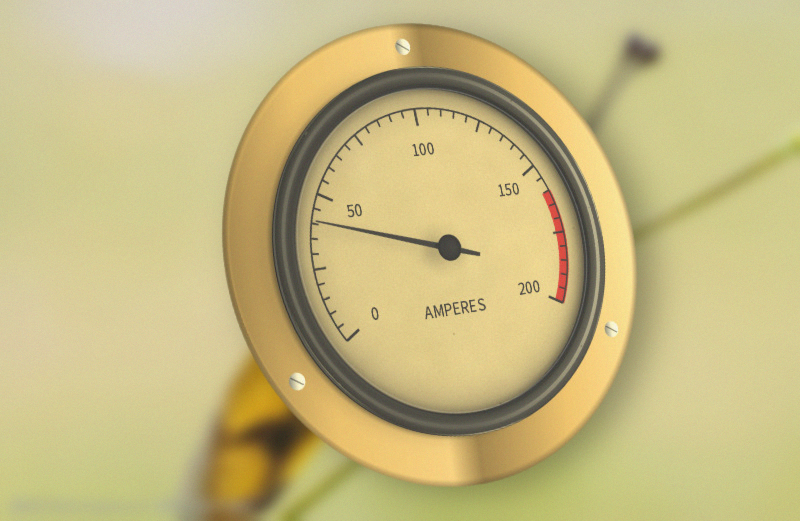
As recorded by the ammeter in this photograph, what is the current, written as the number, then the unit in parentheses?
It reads 40 (A)
